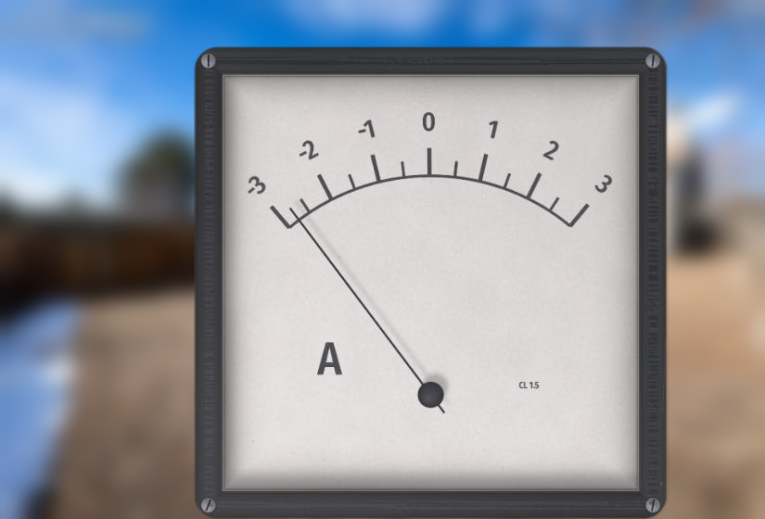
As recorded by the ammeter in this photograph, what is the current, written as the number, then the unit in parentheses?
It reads -2.75 (A)
